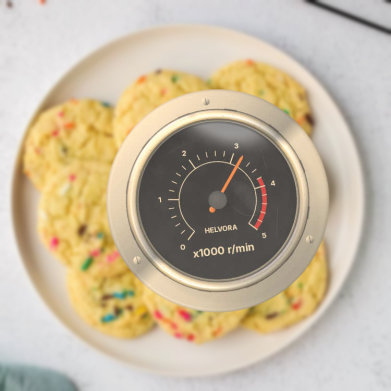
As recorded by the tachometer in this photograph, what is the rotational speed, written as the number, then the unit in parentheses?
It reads 3200 (rpm)
